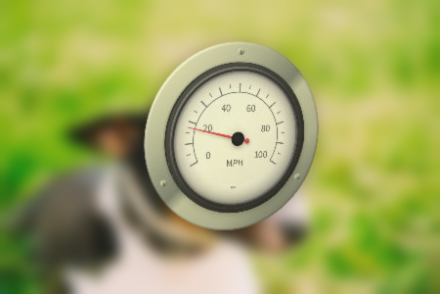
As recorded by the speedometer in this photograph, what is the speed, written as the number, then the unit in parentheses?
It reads 17.5 (mph)
